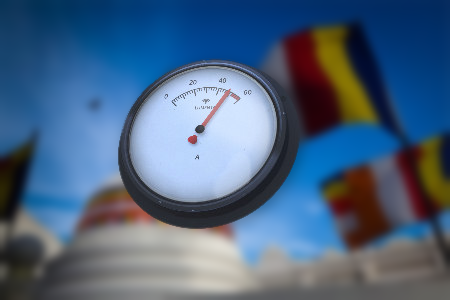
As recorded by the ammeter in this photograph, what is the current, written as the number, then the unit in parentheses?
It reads 50 (A)
